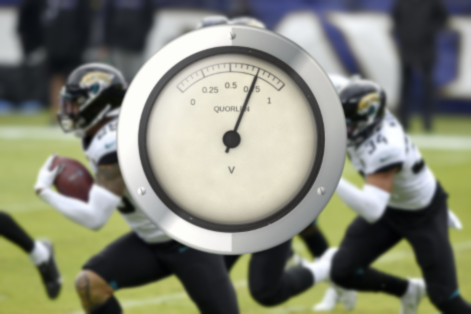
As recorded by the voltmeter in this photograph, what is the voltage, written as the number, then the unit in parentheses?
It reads 0.75 (V)
